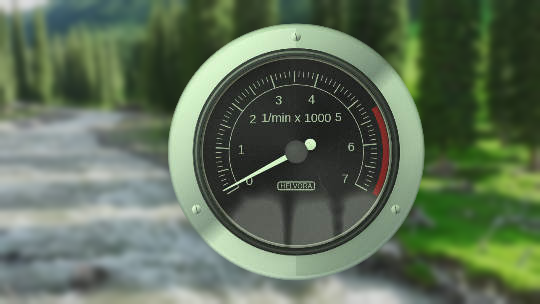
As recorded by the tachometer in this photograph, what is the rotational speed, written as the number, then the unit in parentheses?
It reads 100 (rpm)
